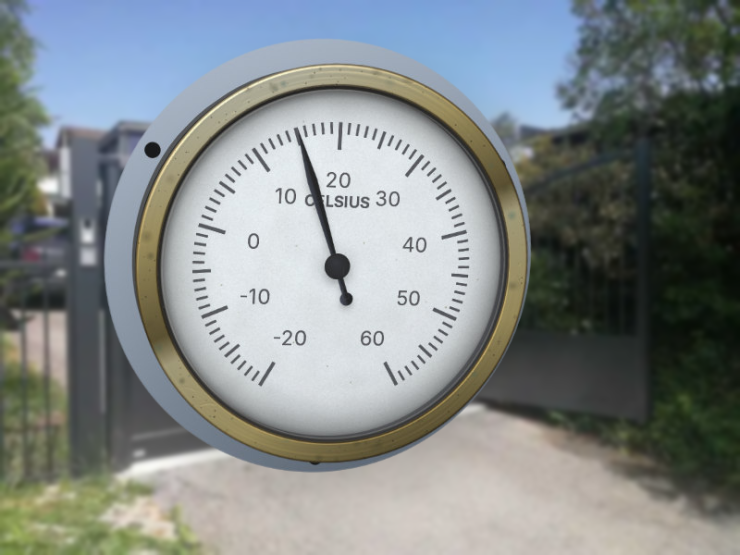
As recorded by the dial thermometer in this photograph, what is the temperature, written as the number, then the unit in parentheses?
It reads 15 (°C)
